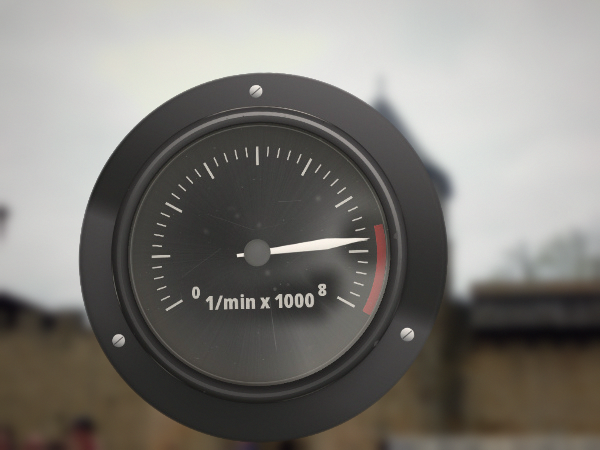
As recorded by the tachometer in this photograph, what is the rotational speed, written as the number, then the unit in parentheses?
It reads 6800 (rpm)
